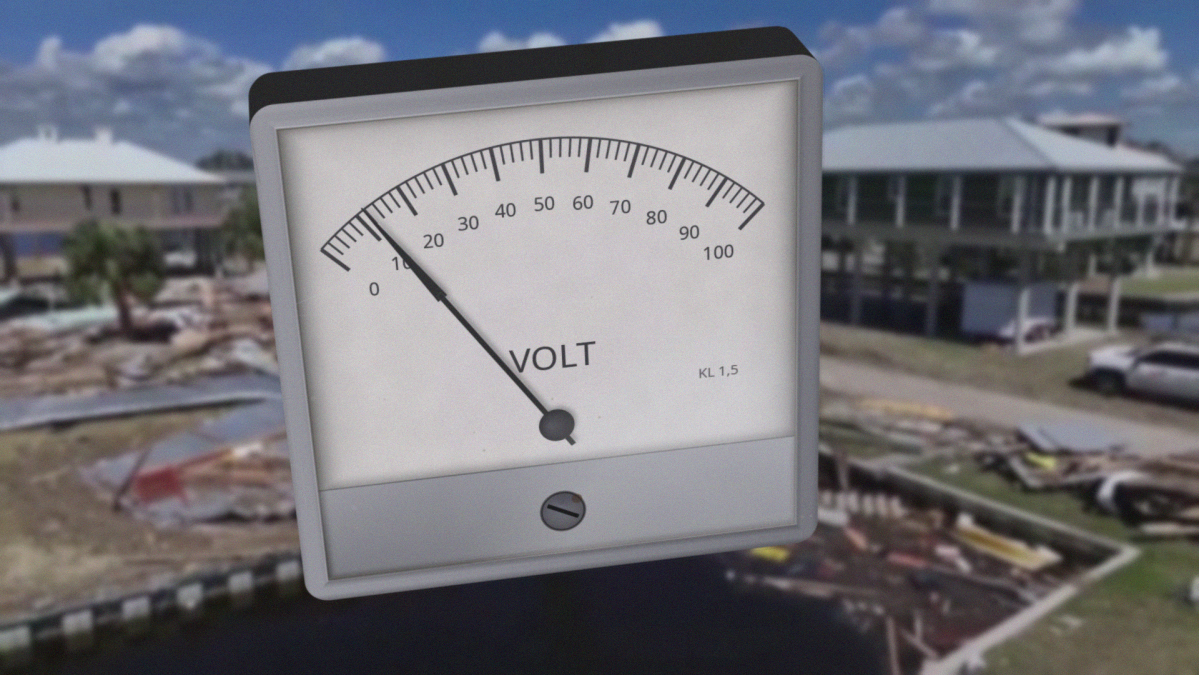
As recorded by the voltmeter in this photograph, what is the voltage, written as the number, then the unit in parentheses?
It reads 12 (V)
